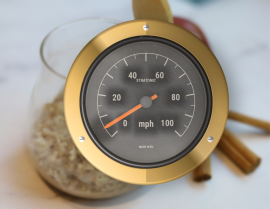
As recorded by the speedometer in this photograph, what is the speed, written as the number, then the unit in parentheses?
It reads 5 (mph)
